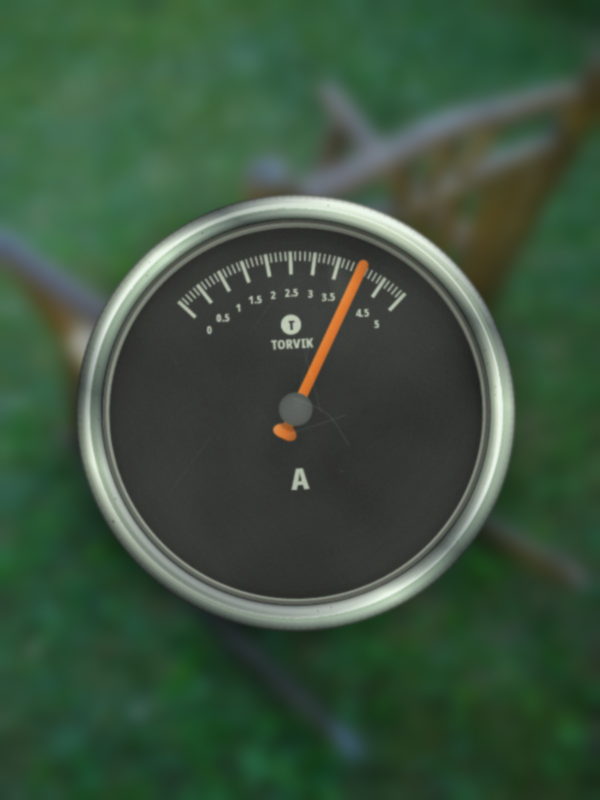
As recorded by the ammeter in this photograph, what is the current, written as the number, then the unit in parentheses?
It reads 4 (A)
